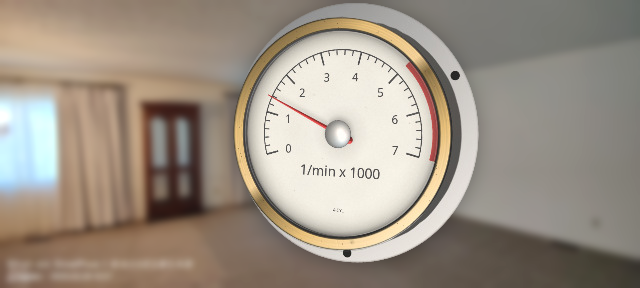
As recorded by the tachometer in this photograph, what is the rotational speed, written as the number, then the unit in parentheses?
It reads 1400 (rpm)
